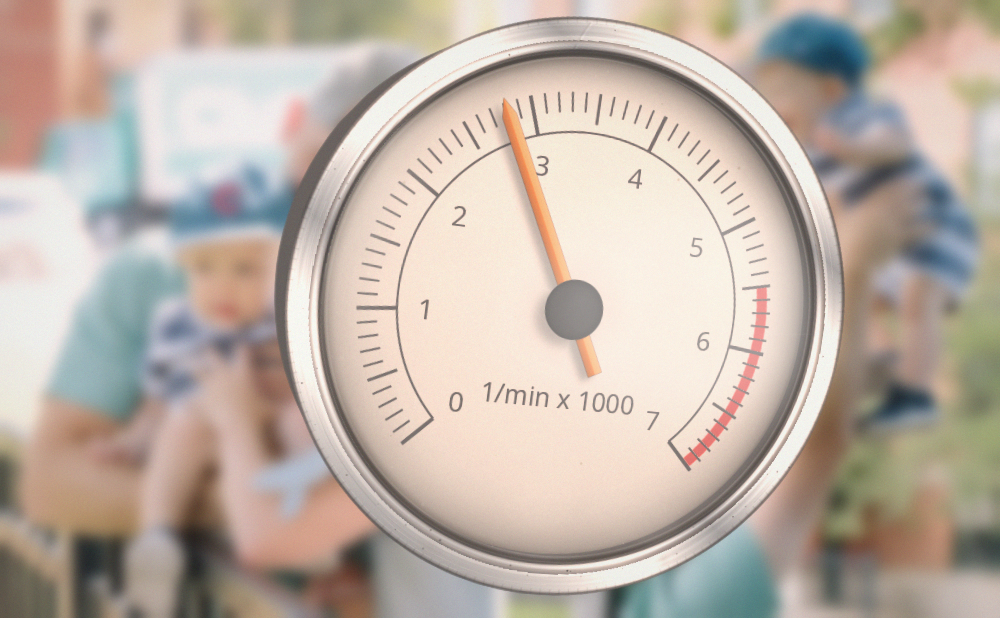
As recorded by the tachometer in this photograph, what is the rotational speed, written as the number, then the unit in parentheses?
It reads 2800 (rpm)
